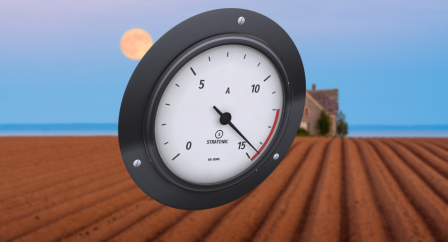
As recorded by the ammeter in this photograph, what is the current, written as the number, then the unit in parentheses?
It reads 14.5 (A)
